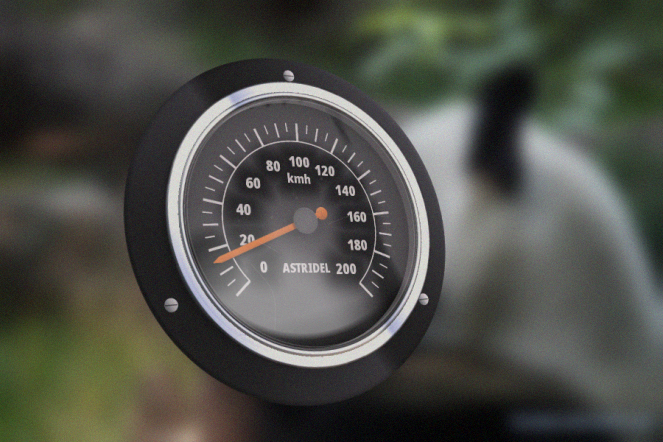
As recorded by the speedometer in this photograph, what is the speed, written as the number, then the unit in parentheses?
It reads 15 (km/h)
